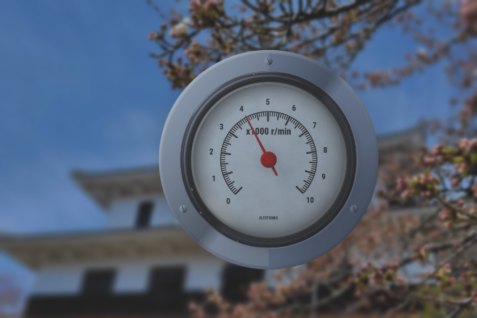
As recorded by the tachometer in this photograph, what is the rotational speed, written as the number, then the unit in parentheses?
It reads 4000 (rpm)
